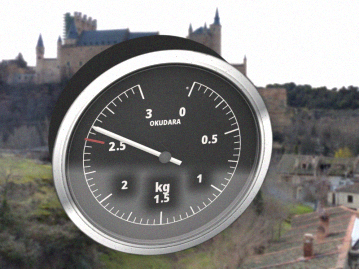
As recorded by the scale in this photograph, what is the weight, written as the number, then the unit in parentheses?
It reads 2.6 (kg)
